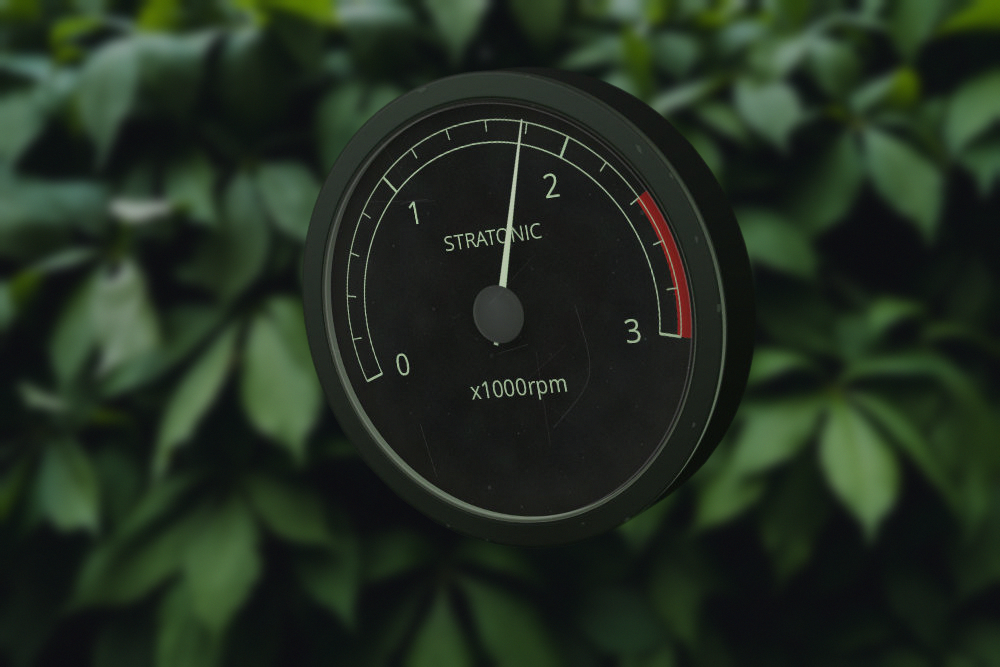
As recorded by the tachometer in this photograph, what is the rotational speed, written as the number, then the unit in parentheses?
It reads 1800 (rpm)
